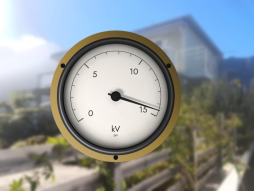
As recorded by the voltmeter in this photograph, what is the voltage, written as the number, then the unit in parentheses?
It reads 14.5 (kV)
